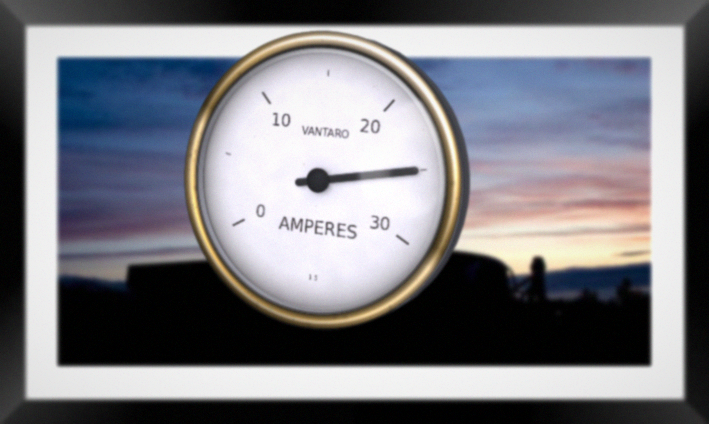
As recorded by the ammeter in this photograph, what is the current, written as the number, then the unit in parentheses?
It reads 25 (A)
